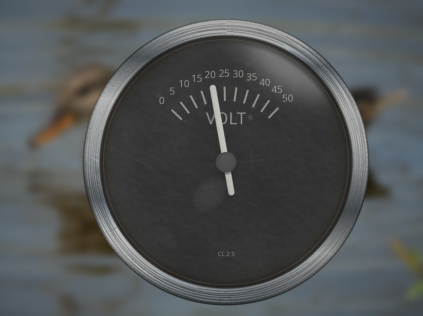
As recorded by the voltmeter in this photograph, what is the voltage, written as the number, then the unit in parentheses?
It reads 20 (V)
